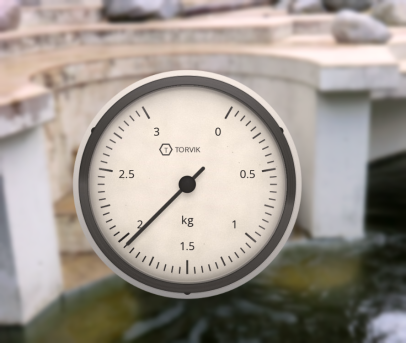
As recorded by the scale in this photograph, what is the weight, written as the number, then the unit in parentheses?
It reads 1.95 (kg)
